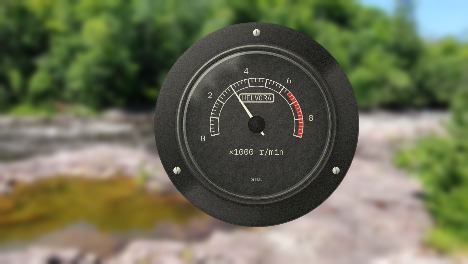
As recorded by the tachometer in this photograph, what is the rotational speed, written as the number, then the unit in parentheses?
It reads 3000 (rpm)
